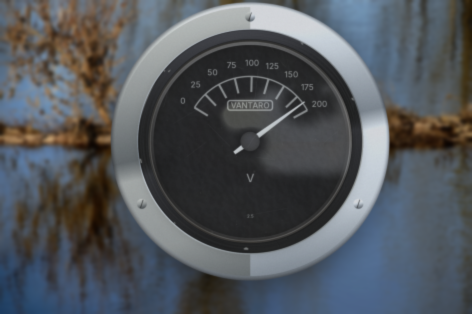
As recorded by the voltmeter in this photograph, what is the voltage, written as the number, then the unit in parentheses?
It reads 187.5 (V)
